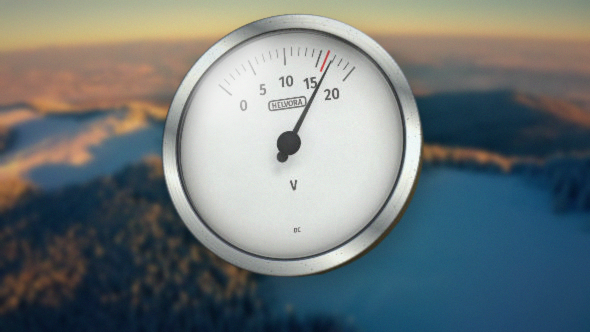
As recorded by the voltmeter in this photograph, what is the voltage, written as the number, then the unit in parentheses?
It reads 17 (V)
